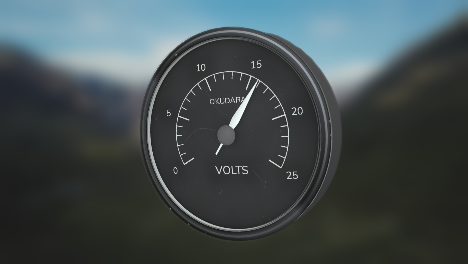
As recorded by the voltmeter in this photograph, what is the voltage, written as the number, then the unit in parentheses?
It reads 16 (V)
